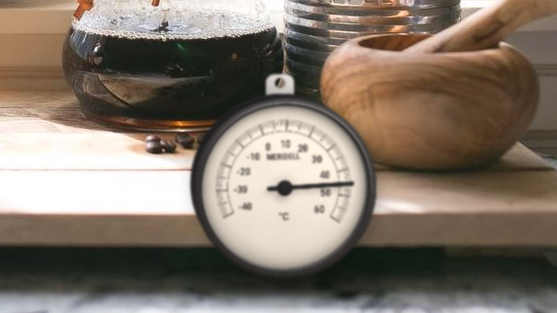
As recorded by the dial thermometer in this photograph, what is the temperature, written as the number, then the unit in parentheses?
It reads 45 (°C)
